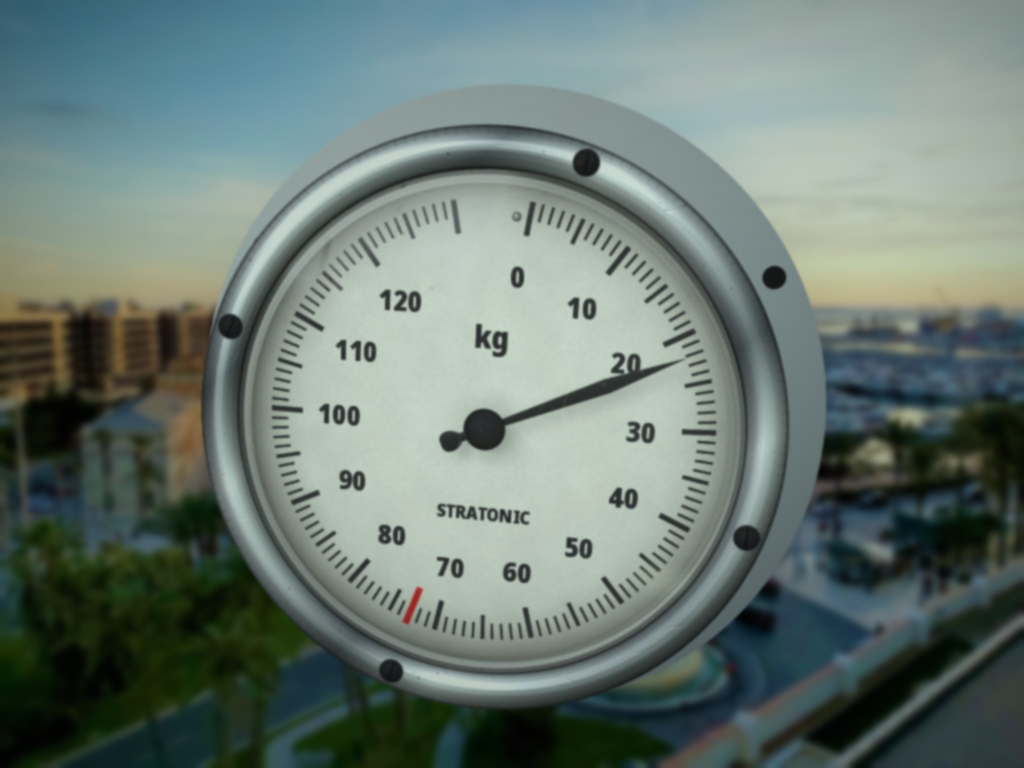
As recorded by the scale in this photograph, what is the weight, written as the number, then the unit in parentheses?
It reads 22 (kg)
